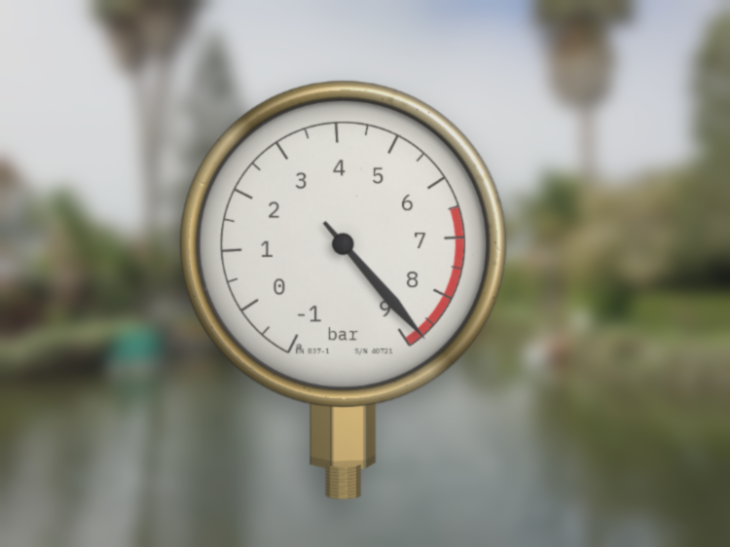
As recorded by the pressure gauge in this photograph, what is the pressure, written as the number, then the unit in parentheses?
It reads 8.75 (bar)
